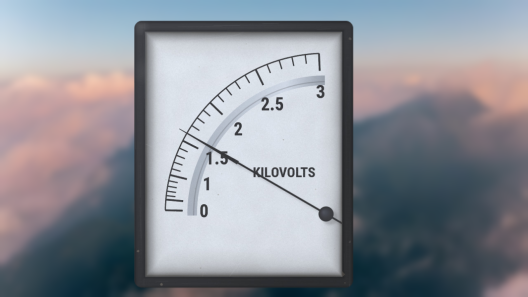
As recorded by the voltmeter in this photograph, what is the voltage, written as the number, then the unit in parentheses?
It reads 1.6 (kV)
